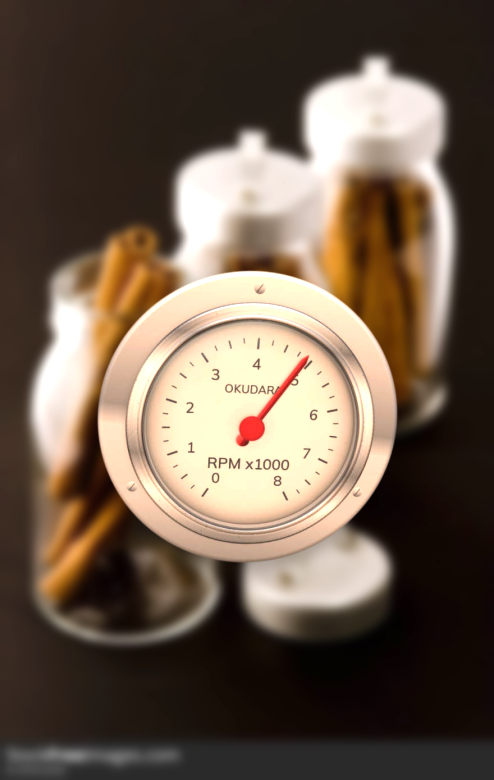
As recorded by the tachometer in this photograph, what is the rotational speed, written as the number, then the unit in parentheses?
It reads 4875 (rpm)
